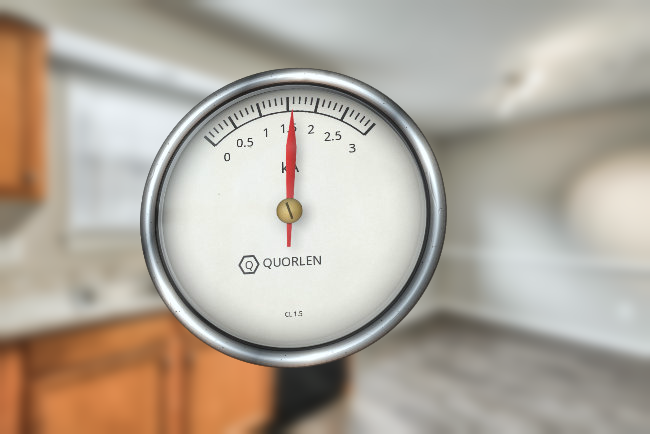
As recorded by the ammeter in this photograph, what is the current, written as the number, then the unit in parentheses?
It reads 1.6 (kA)
